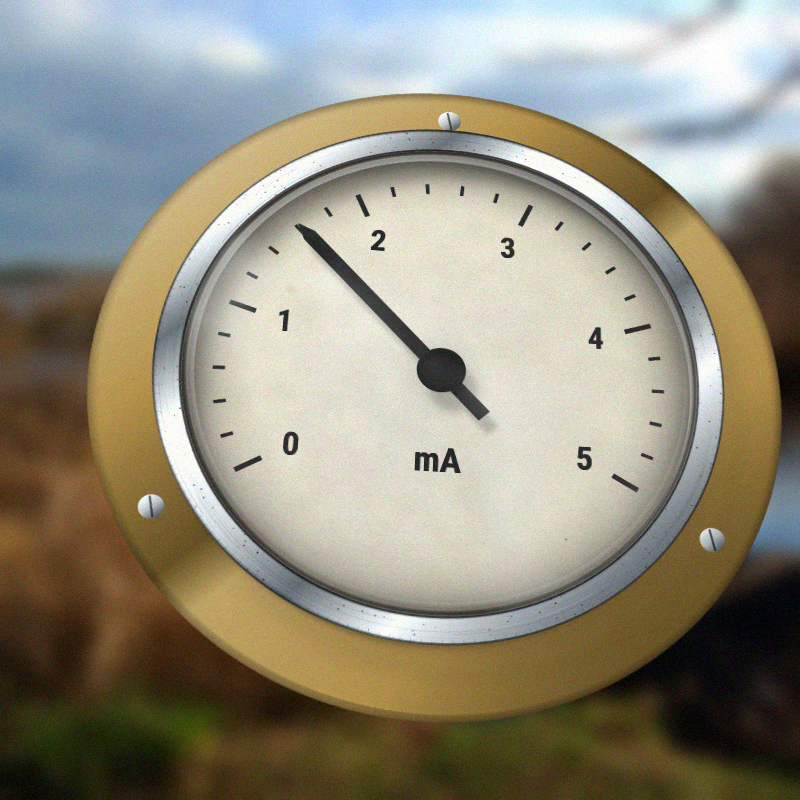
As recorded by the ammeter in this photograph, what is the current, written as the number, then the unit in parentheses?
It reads 1.6 (mA)
